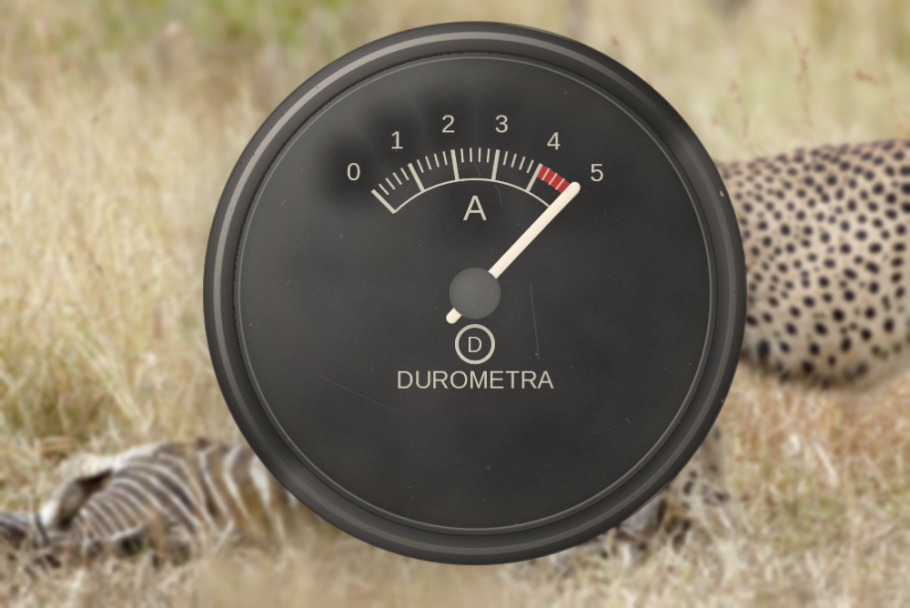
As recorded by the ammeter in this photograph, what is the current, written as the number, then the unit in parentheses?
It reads 4.9 (A)
